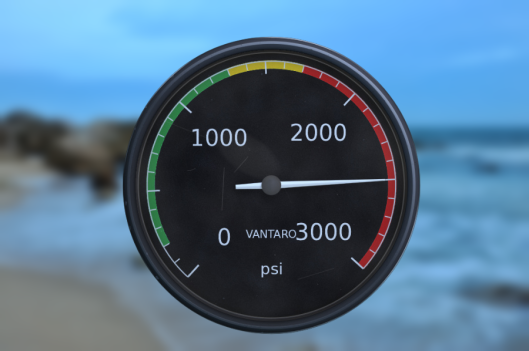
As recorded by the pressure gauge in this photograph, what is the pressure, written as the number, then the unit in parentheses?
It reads 2500 (psi)
